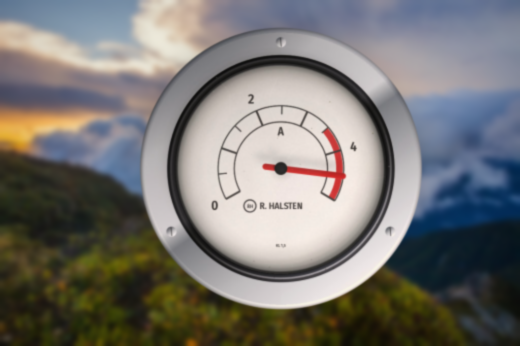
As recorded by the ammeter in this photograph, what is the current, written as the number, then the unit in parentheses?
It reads 4.5 (A)
